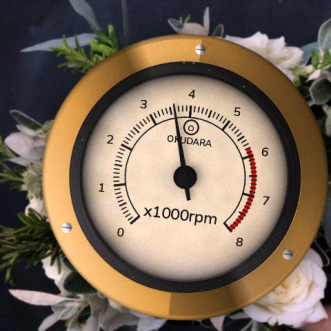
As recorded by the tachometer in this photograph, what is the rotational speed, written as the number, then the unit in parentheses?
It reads 3600 (rpm)
